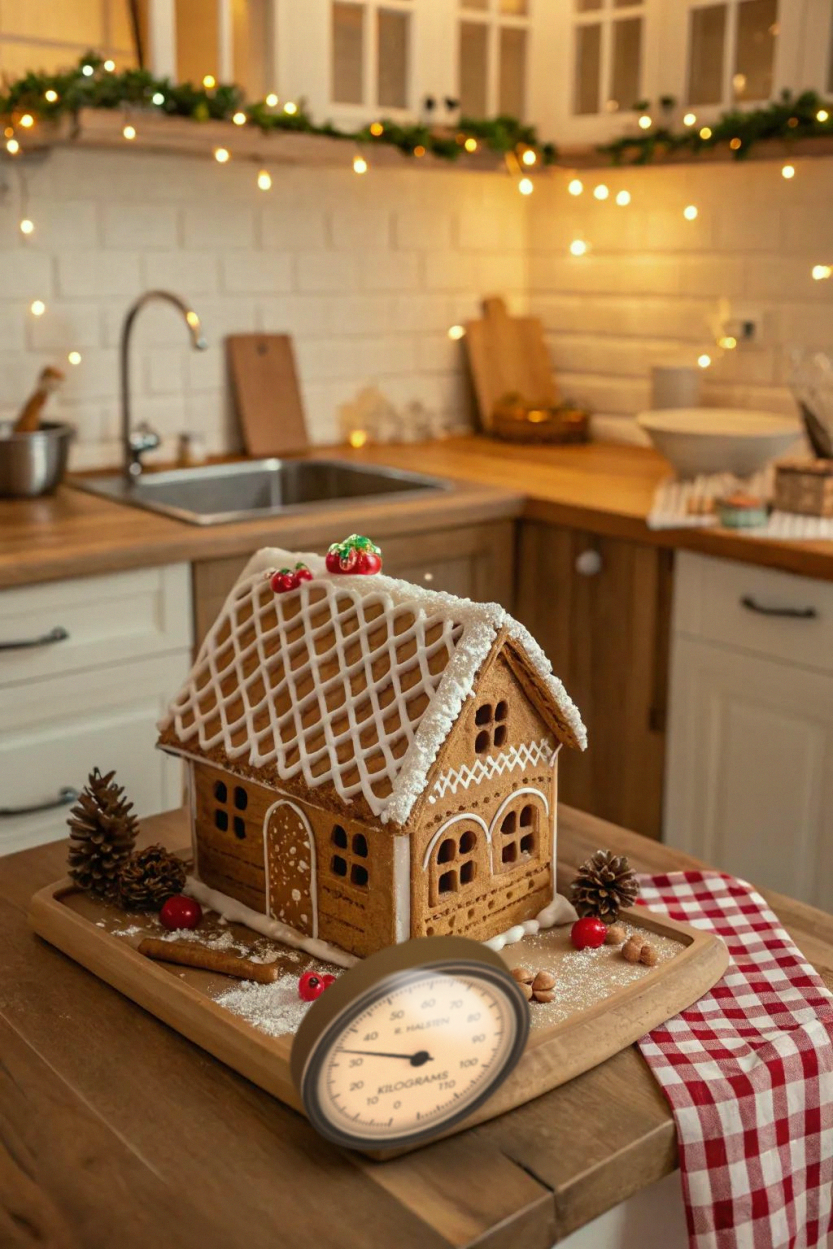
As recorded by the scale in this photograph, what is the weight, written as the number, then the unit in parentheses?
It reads 35 (kg)
